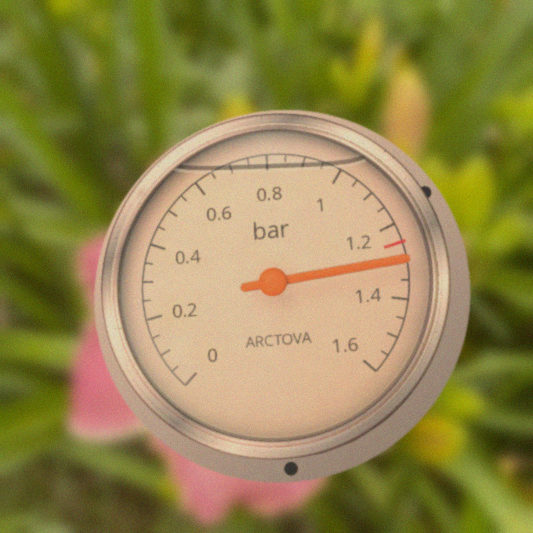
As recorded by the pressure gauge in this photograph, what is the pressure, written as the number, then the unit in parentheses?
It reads 1.3 (bar)
